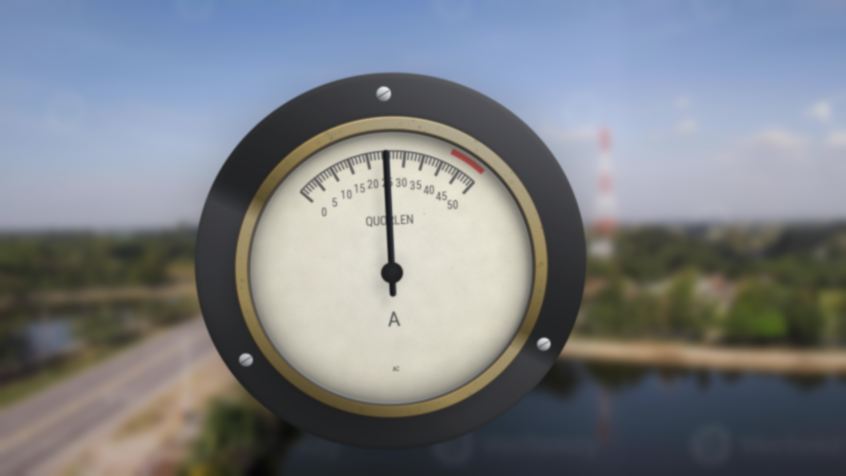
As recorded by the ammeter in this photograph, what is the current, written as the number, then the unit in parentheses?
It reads 25 (A)
